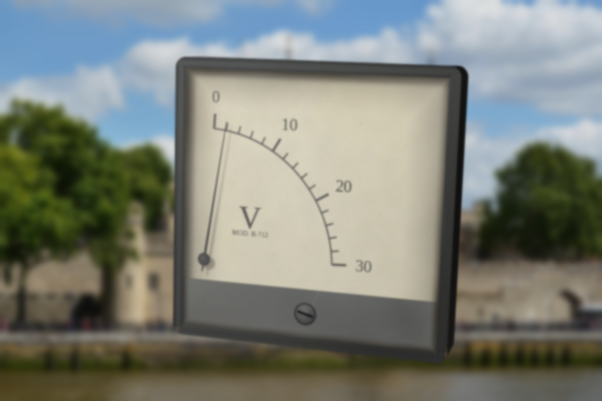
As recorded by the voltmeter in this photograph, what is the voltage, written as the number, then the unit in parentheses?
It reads 2 (V)
